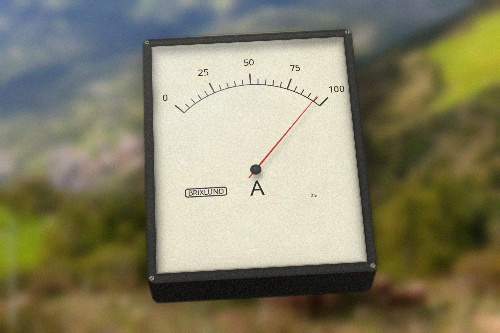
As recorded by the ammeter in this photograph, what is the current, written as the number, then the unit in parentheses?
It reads 95 (A)
